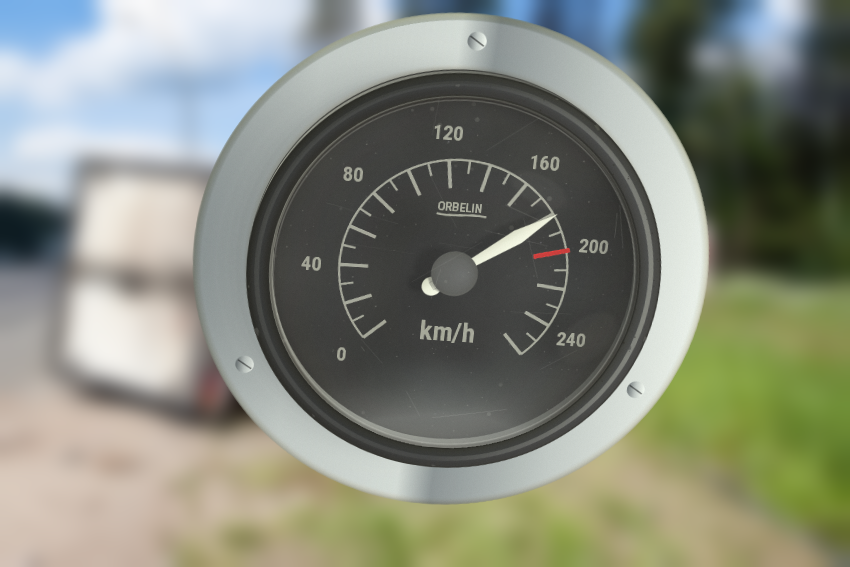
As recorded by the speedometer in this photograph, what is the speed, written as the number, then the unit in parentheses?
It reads 180 (km/h)
